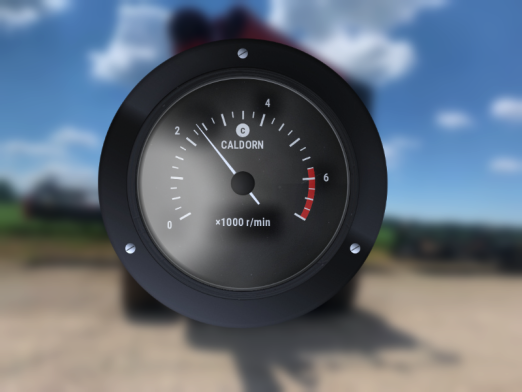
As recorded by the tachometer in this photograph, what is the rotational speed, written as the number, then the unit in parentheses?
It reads 2375 (rpm)
